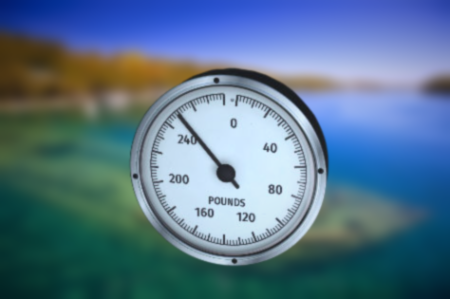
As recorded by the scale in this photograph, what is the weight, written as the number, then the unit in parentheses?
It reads 250 (lb)
